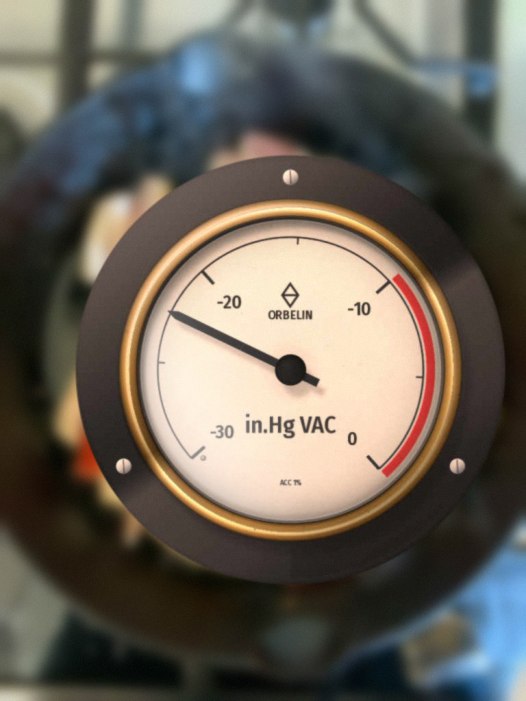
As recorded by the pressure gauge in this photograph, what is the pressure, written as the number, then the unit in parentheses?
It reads -22.5 (inHg)
